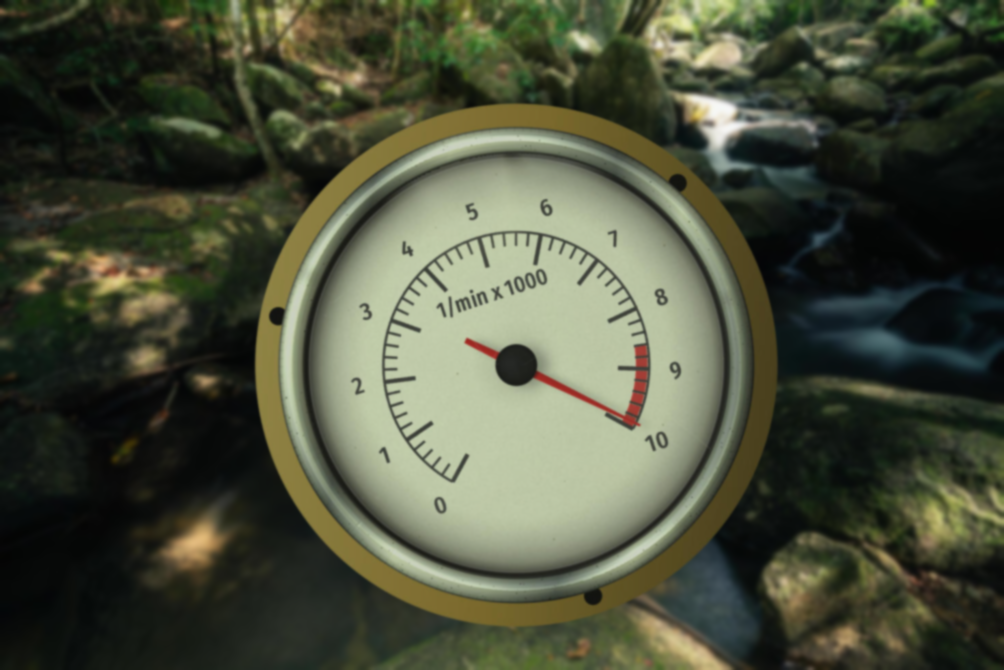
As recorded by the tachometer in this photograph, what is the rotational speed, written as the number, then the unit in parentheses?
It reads 9900 (rpm)
